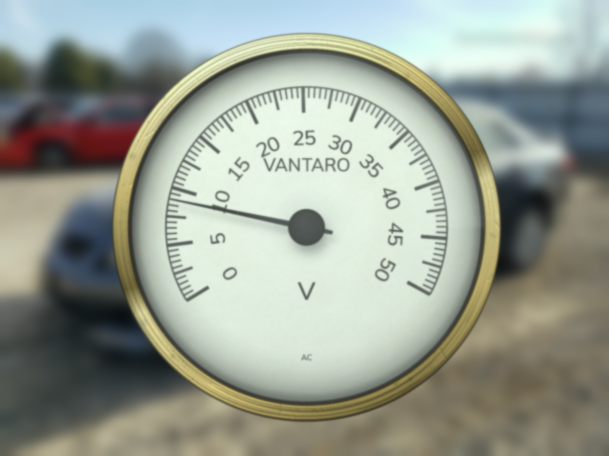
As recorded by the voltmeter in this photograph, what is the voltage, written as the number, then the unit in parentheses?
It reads 9 (V)
